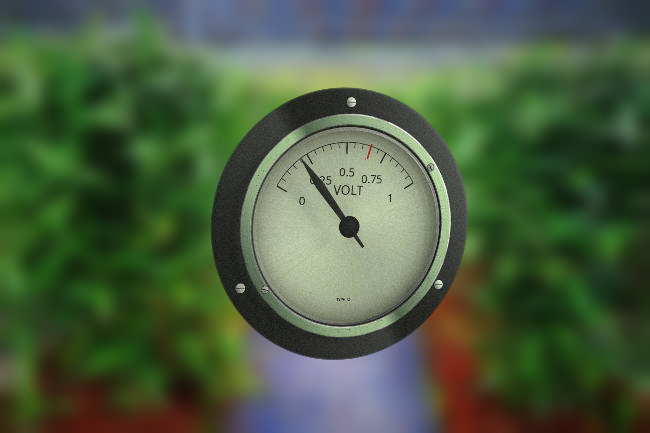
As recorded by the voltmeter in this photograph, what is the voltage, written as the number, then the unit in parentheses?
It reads 0.2 (V)
